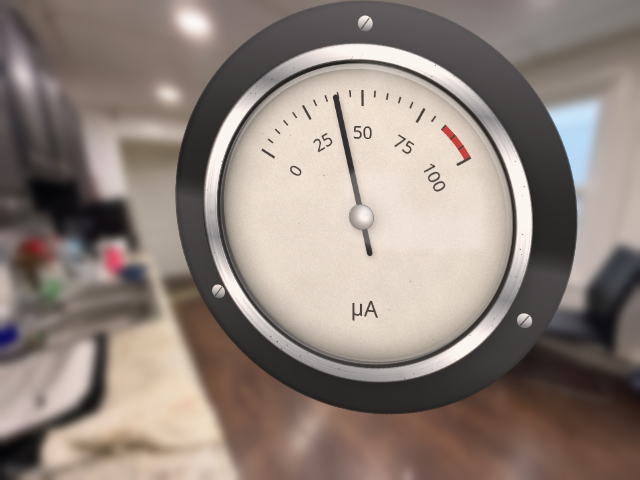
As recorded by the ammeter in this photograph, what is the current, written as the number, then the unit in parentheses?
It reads 40 (µA)
